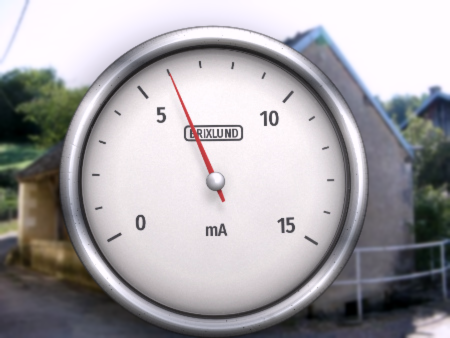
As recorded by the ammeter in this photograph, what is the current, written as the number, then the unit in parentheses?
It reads 6 (mA)
